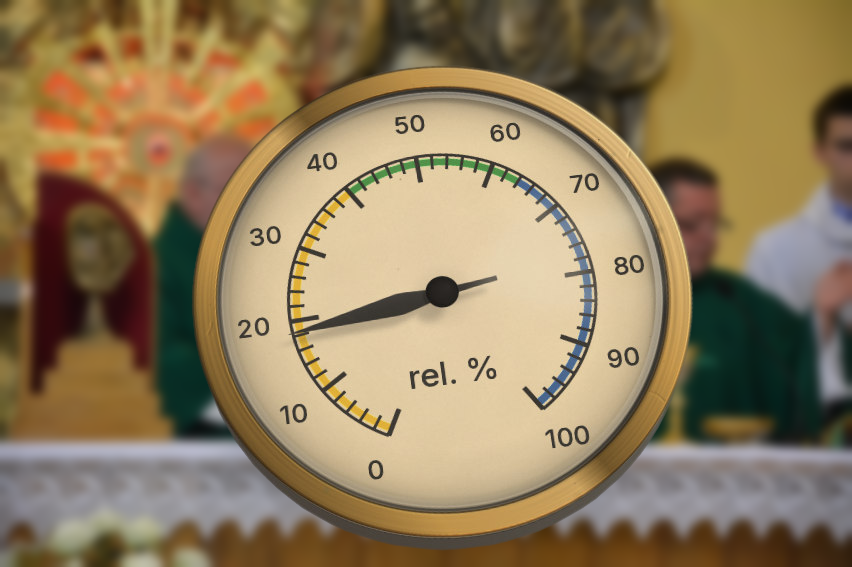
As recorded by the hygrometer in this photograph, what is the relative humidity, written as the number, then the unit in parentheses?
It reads 18 (%)
